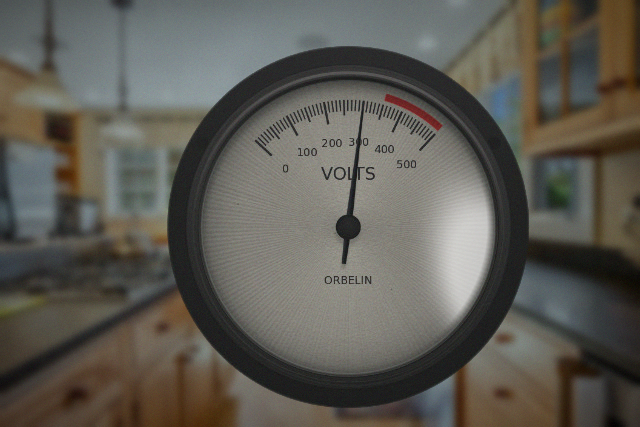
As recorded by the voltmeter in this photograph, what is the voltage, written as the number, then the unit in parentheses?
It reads 300 (V)
